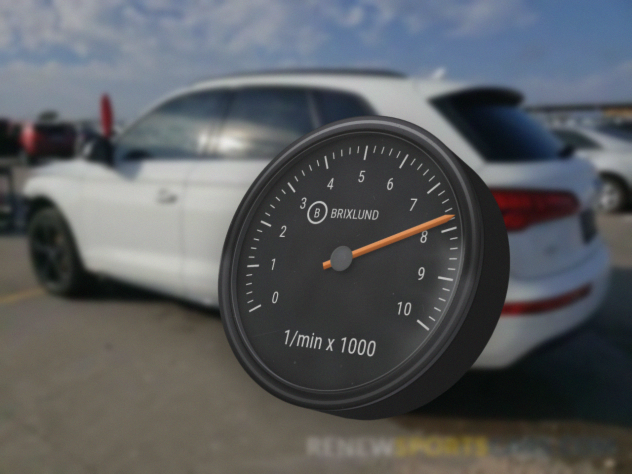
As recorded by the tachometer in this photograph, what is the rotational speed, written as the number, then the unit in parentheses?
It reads 7800 (rpm)
